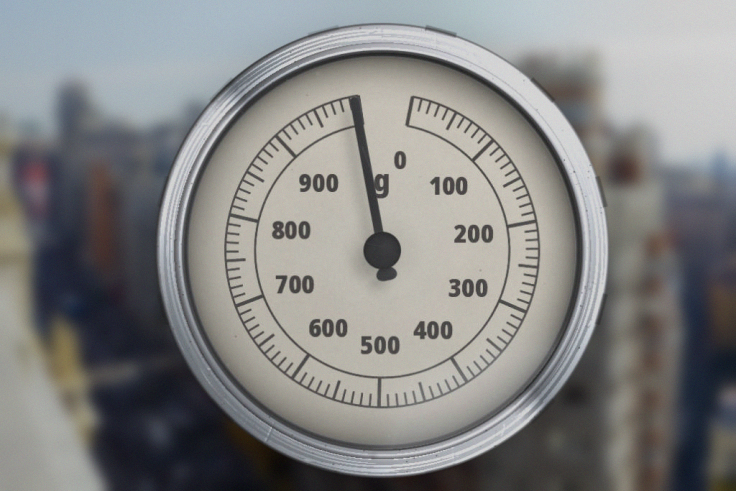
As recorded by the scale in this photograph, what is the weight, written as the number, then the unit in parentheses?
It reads 995 (g)
